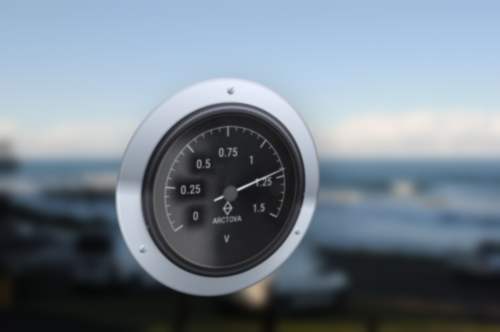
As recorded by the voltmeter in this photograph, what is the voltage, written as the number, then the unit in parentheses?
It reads 1.2 (V)
